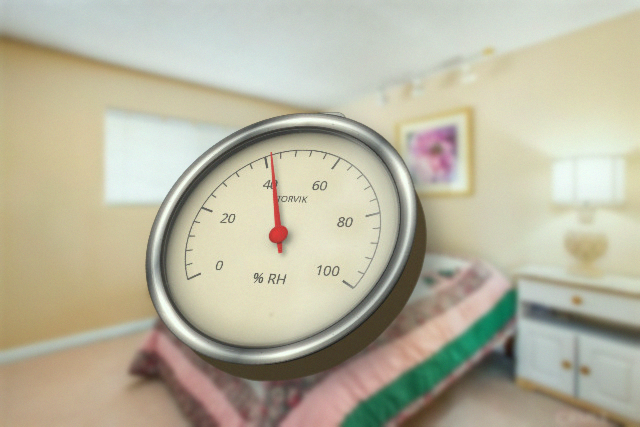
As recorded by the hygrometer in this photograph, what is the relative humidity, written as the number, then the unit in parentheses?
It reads 42 (%)
